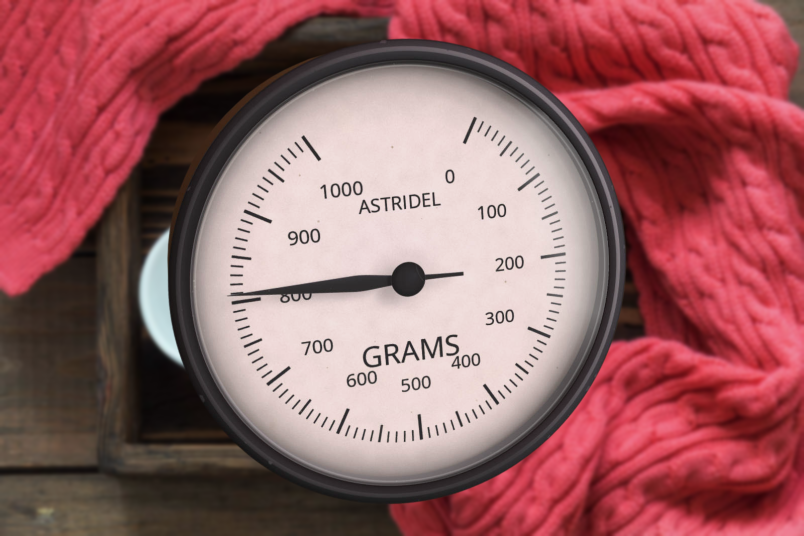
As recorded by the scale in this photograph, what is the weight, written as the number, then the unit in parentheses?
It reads 810 (g)
